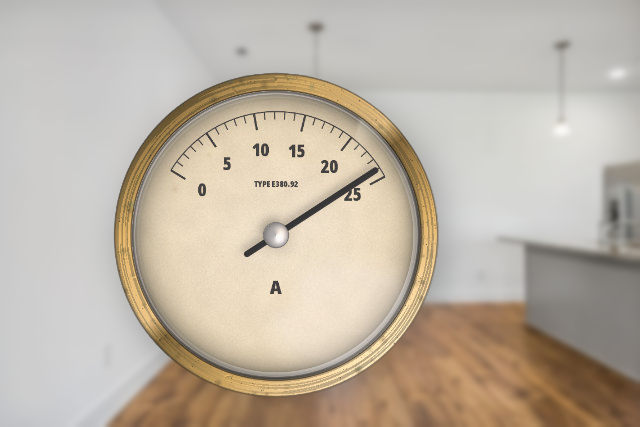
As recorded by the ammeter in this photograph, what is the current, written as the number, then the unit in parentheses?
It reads 24 (A)
